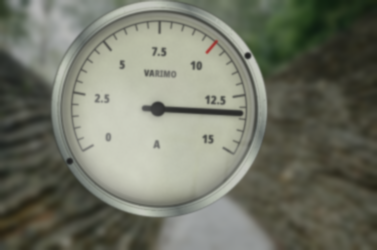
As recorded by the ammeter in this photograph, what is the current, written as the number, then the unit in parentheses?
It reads 13.25 (A)
